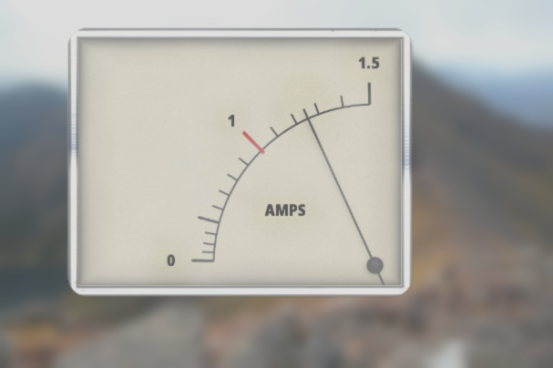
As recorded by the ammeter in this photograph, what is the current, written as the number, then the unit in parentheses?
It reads 1.25 (A)
